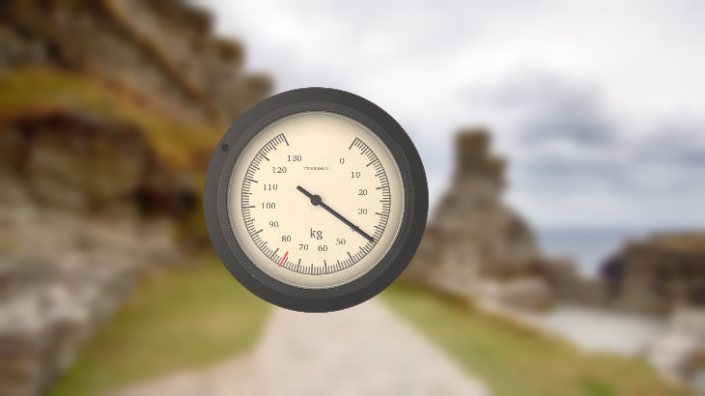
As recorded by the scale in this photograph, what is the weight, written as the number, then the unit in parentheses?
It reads 40 (kg)
